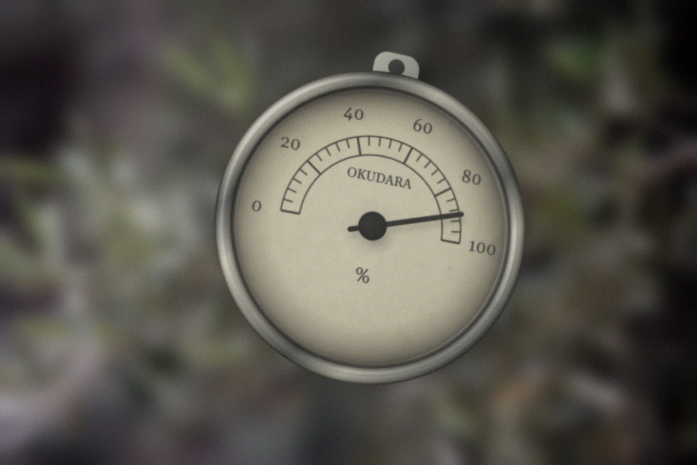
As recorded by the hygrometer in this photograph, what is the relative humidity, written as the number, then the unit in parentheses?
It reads 90 (%)
